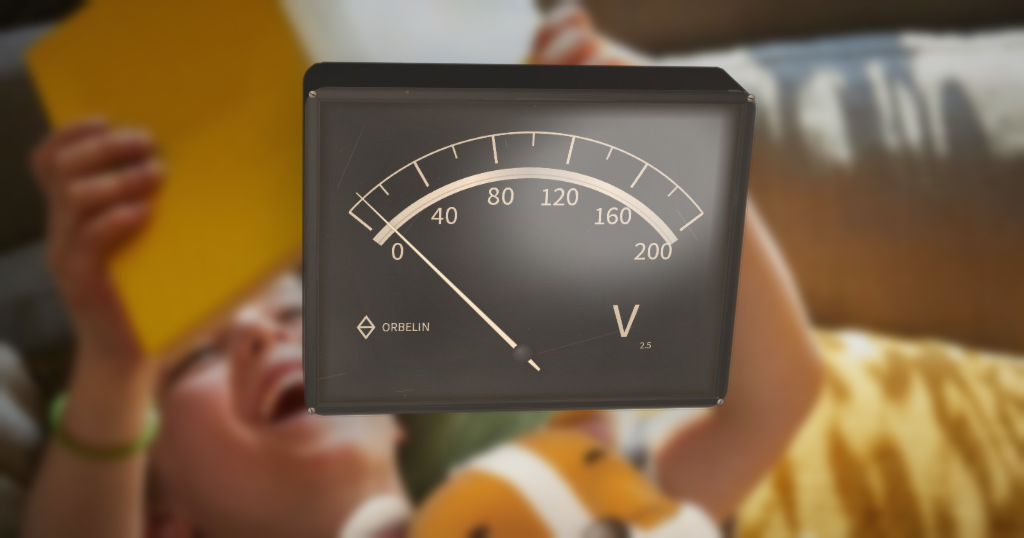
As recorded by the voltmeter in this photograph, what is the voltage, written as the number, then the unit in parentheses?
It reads 10 (V)
